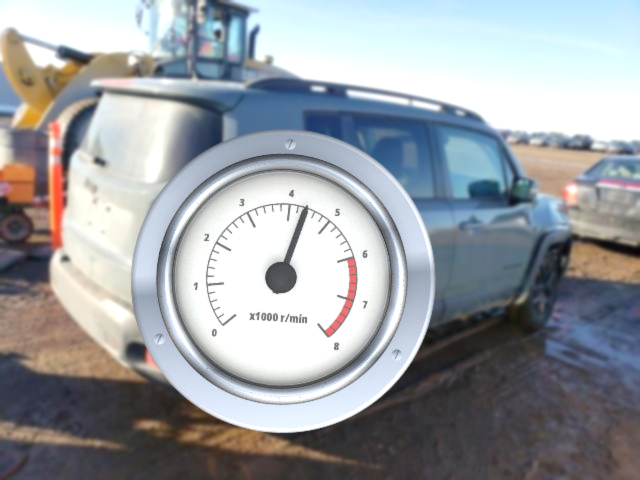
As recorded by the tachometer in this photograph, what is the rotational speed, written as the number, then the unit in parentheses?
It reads 4400 (rpm)
